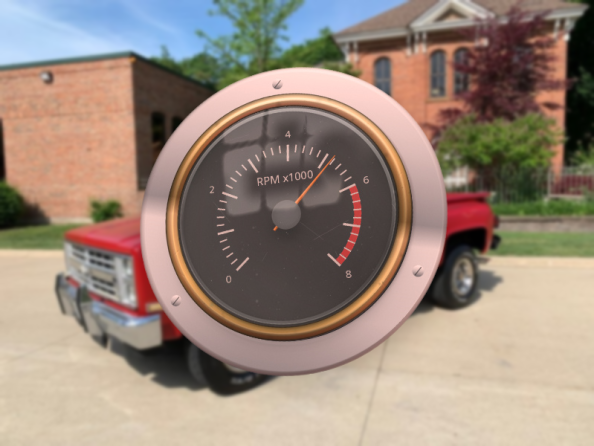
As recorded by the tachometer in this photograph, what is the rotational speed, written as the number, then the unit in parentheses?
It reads 5200 (rpm)
